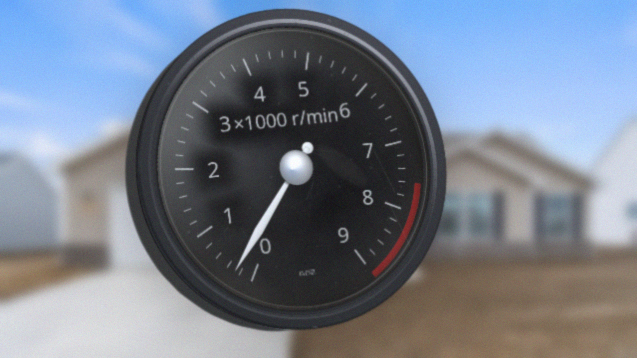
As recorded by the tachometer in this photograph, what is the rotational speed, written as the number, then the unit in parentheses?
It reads 300 (rpm)
